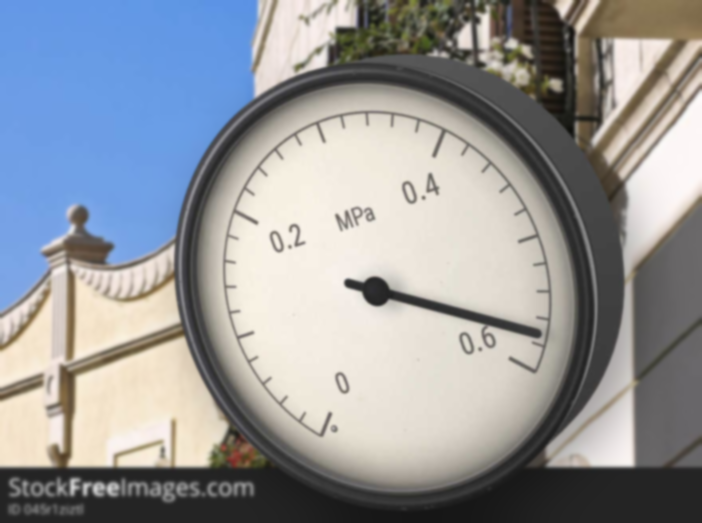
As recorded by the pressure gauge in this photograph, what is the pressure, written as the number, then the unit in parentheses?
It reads 0.57 (MPa)
